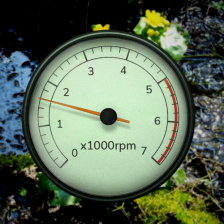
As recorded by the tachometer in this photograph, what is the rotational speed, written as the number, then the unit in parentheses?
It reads 1600 (rpm)
